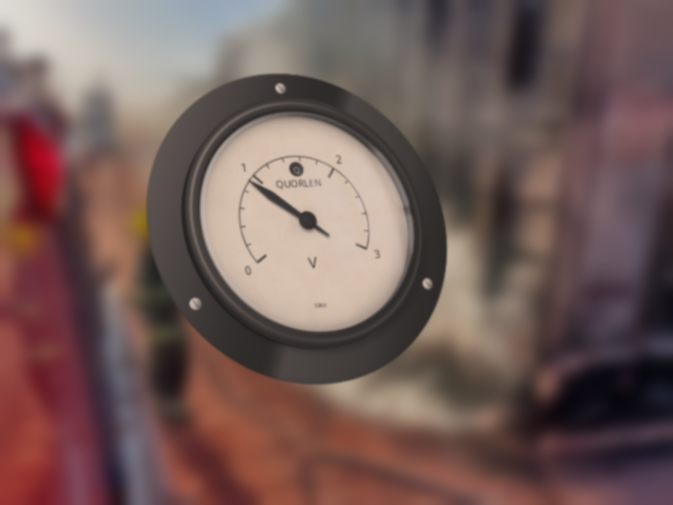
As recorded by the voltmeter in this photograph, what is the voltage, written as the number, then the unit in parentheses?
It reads 0.9 (V)
